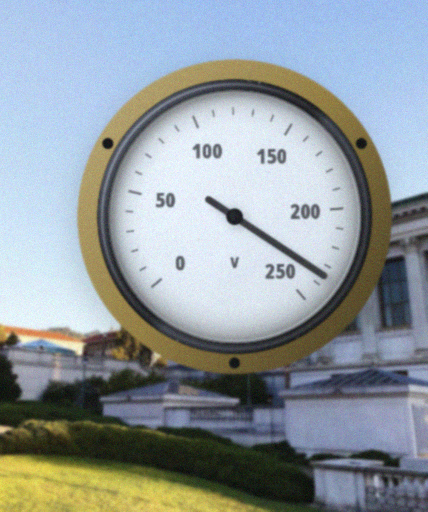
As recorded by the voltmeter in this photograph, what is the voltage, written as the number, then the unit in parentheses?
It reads 235 (V)
